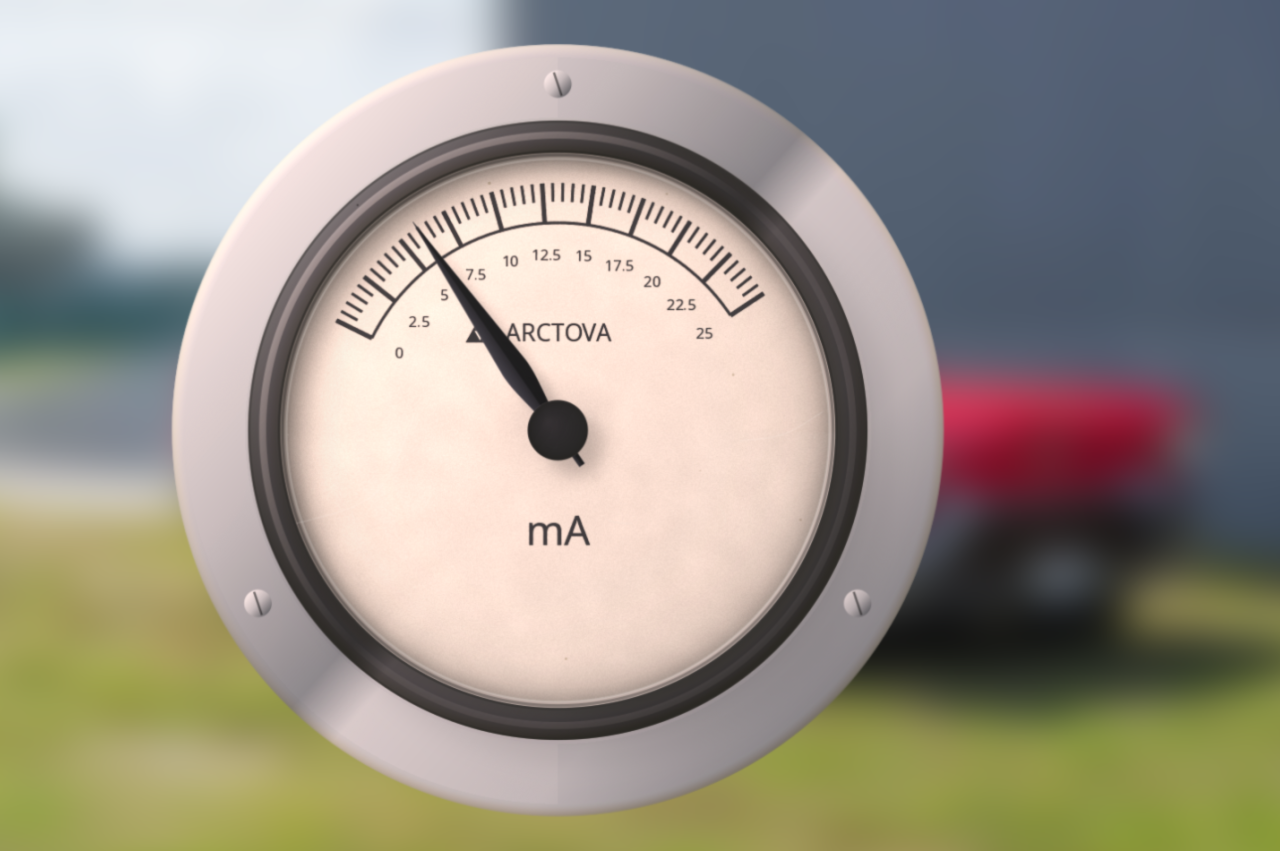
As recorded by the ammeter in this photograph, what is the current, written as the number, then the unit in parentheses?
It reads 6 (mA)
